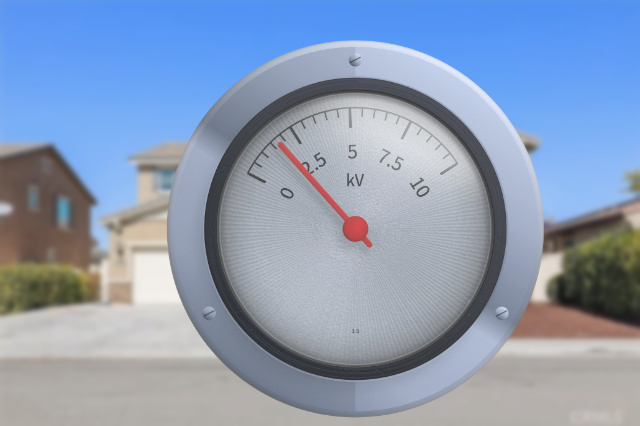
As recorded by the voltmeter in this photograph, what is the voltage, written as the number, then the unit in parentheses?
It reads 1.75 (kV)
